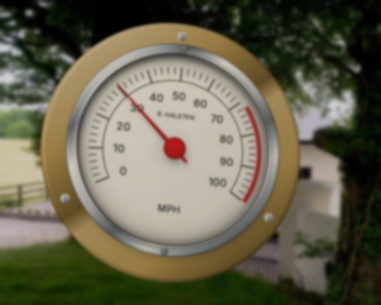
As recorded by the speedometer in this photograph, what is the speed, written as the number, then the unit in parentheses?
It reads 30 (mph)
